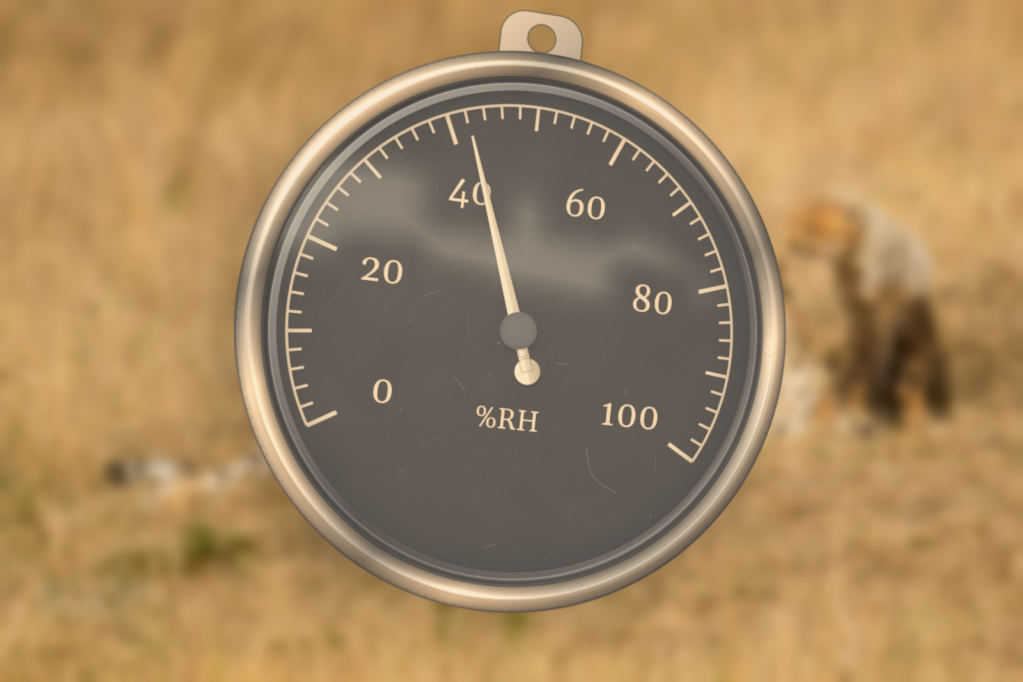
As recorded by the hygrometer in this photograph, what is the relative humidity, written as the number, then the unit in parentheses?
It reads 42 (%)
